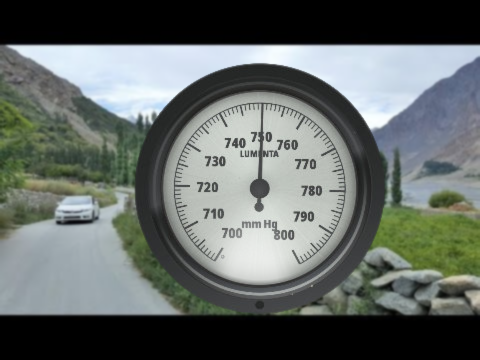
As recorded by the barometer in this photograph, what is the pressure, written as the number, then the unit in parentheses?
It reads 750 (mmHg)
